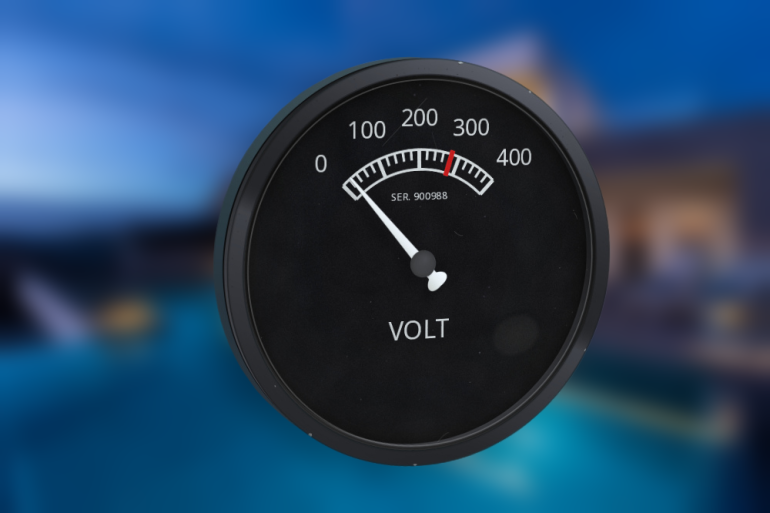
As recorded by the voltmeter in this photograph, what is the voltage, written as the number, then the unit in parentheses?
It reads 20 (V)
